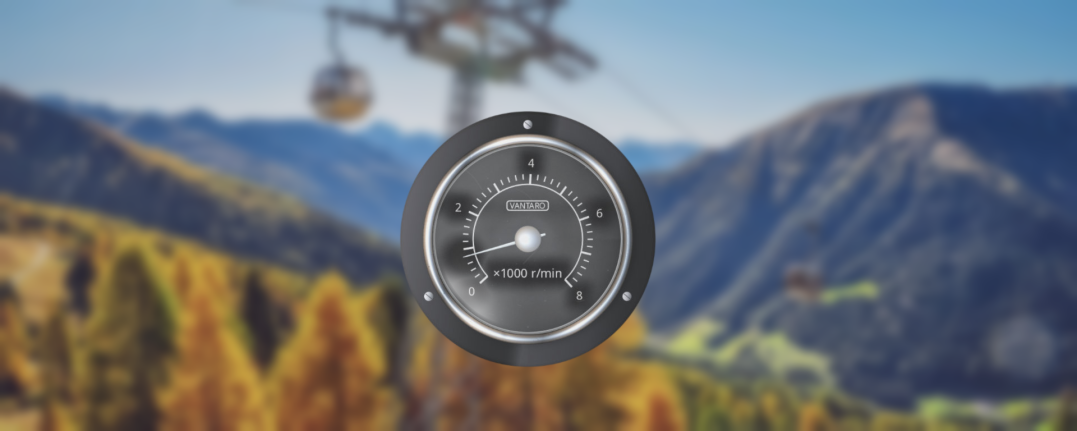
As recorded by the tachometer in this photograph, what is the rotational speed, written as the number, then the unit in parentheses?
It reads 800 (rpm)
